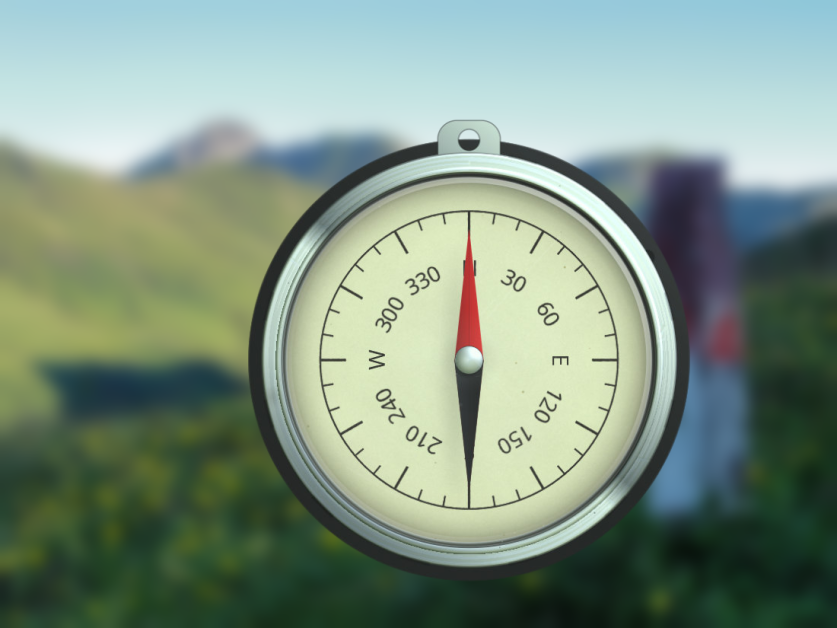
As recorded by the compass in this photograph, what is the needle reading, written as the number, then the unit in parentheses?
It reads 0 (°)
